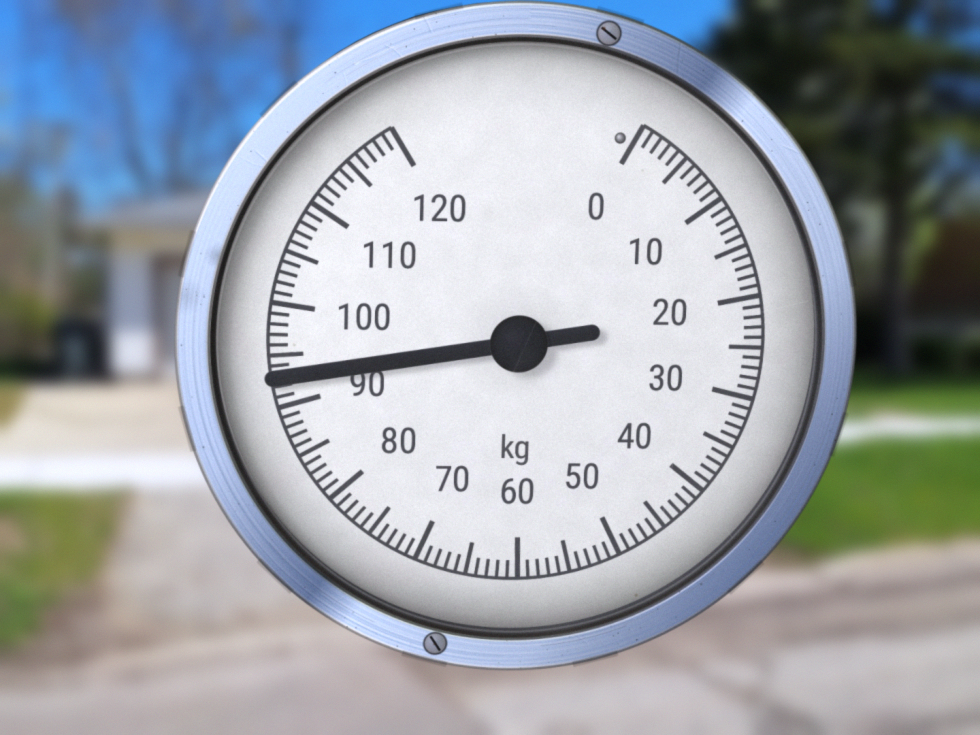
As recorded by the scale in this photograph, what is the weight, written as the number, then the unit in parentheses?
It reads 93 (kg)
